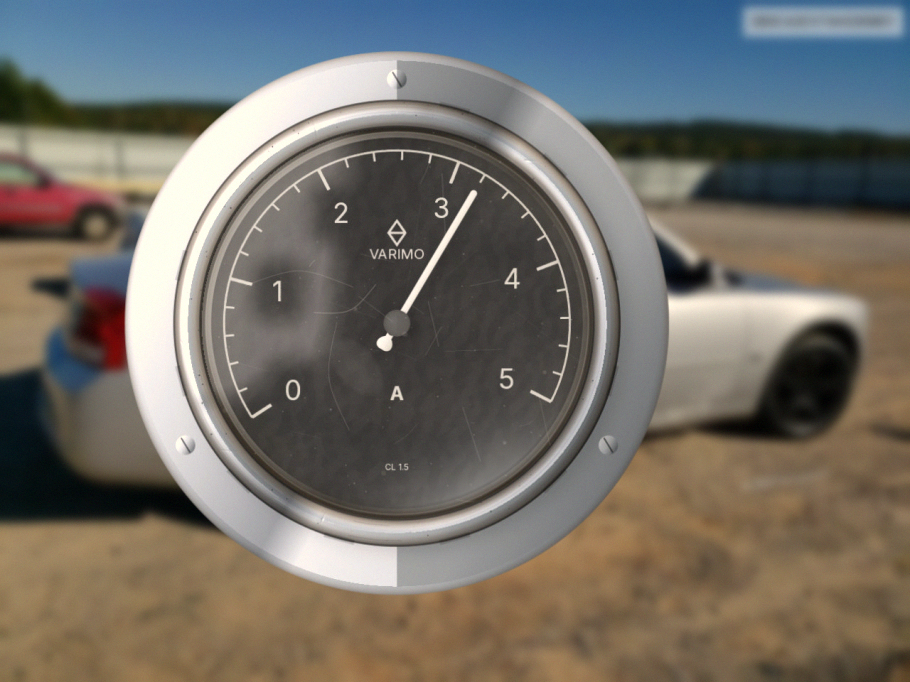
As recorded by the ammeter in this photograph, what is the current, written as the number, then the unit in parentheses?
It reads 3.2 (A)
